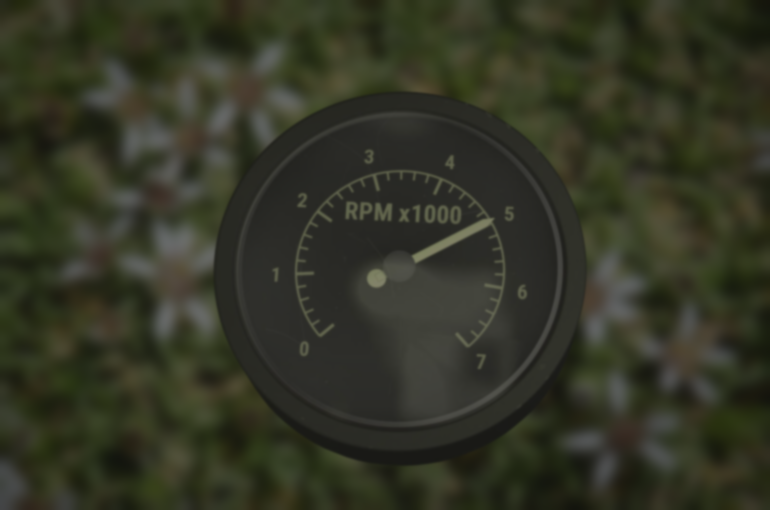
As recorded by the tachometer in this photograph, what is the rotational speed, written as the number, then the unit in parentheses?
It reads 5000 (rpm)
